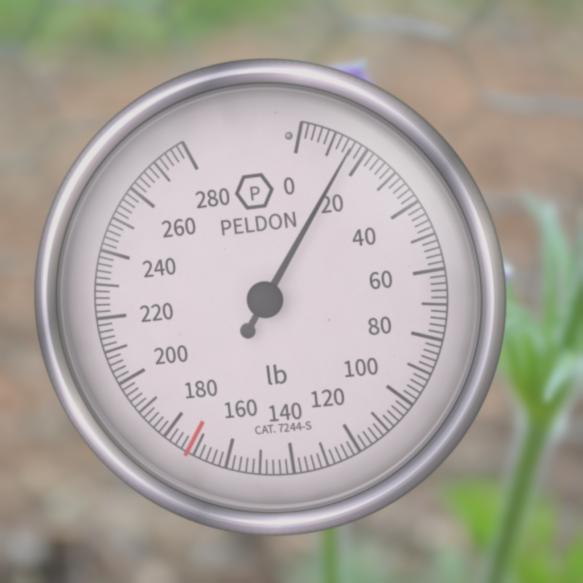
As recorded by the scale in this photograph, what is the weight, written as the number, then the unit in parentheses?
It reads 16 (lb)
